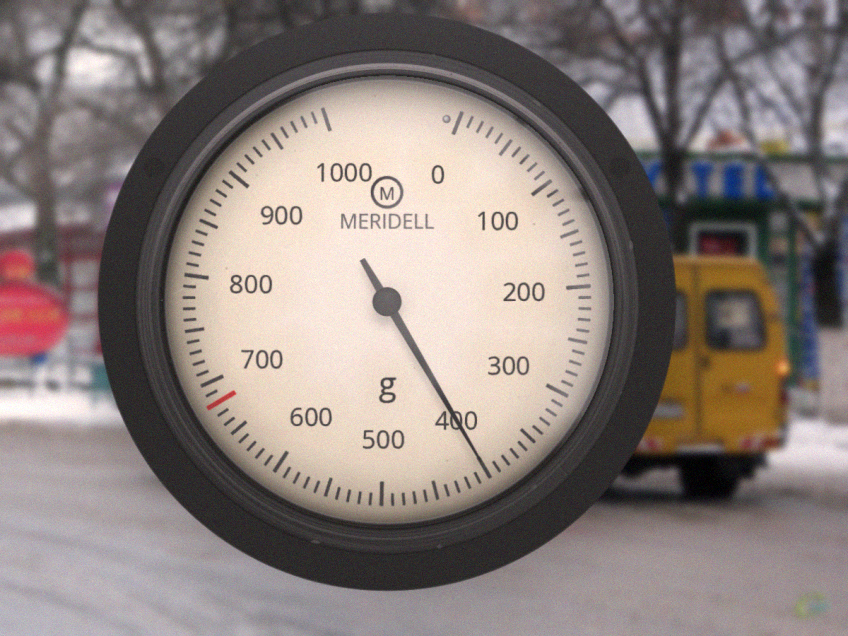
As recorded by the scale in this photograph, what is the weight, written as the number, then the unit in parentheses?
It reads 400 (g)
